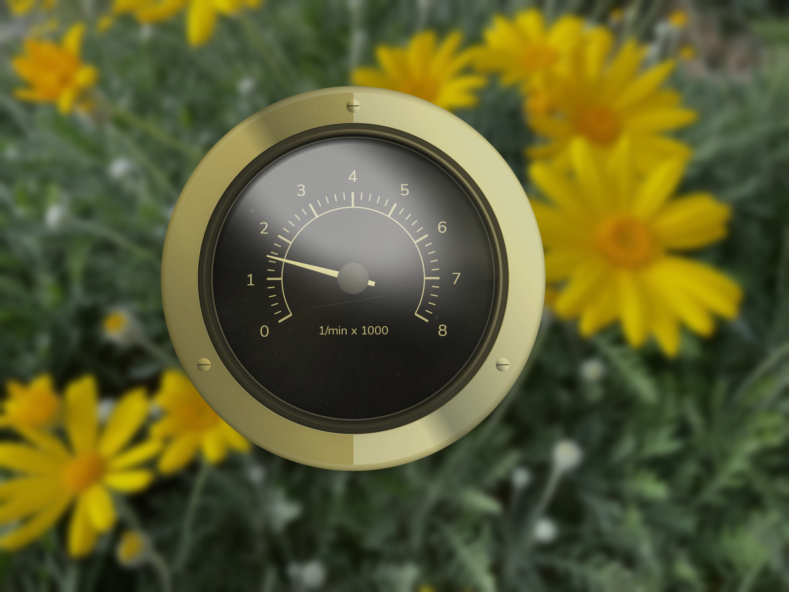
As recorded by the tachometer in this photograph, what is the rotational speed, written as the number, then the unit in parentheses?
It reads 1500 (rpm)
